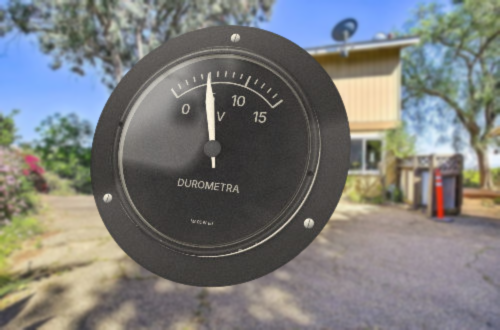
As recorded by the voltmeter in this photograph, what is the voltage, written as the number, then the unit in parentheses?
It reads 5 (V)
